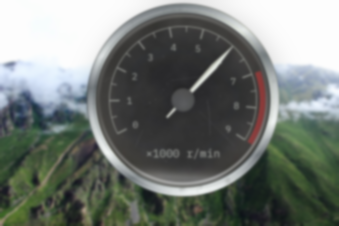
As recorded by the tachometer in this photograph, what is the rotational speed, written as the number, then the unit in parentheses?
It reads 6000 (rpm)
